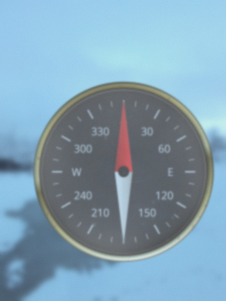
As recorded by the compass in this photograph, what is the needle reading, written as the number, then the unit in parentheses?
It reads 0 (°)
